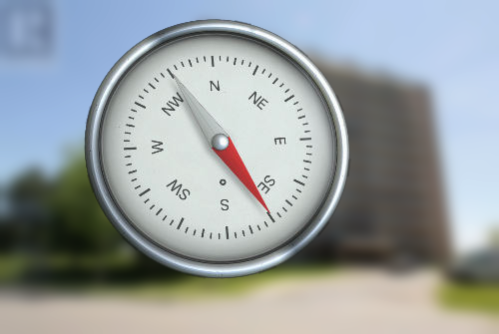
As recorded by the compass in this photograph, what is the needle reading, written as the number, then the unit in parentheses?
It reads 150 (°)
